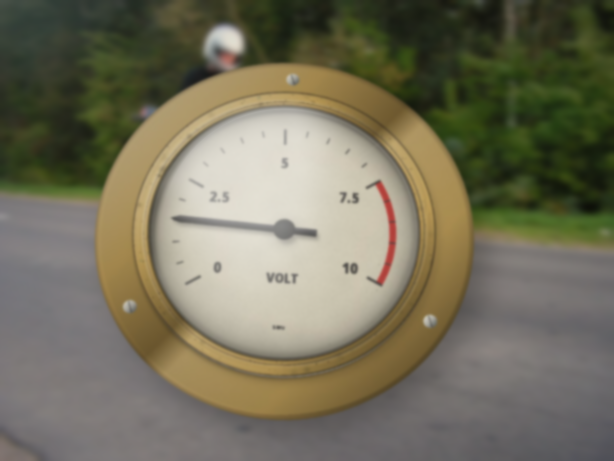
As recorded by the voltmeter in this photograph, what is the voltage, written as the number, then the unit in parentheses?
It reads 1.5 (V)
